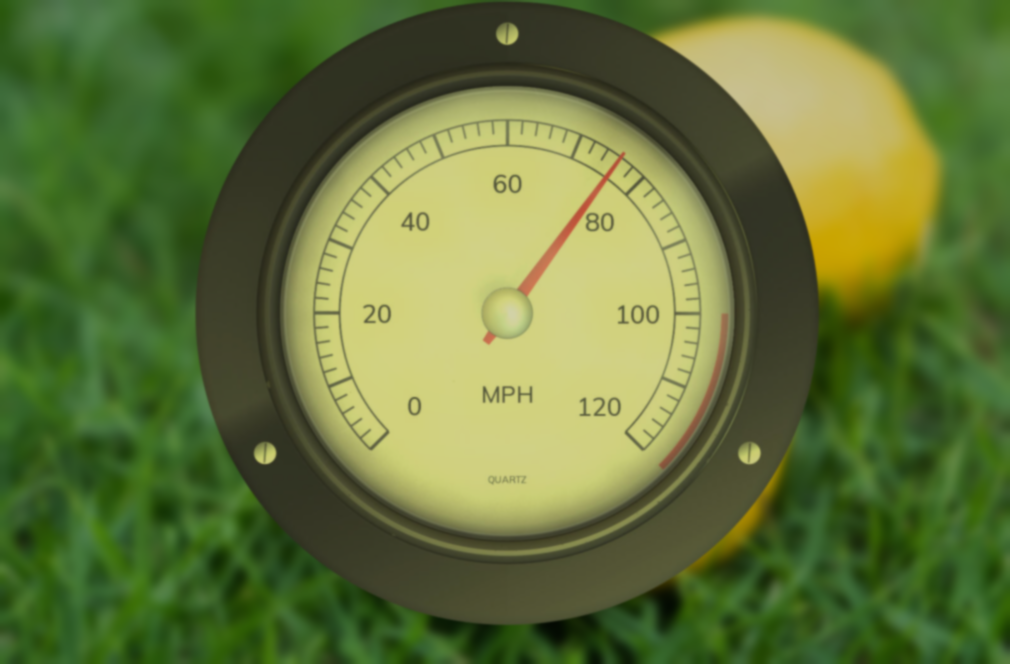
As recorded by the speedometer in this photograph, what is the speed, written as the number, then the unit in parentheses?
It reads 76 (mph)
